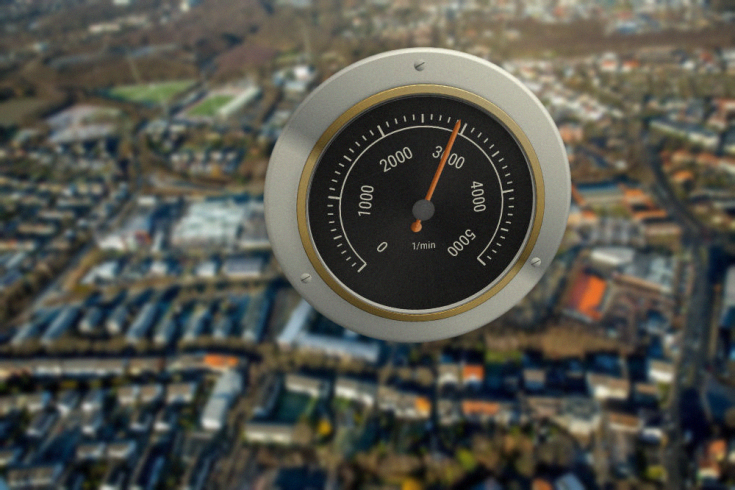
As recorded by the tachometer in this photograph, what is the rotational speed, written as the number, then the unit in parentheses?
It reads 2900 (rpm)
